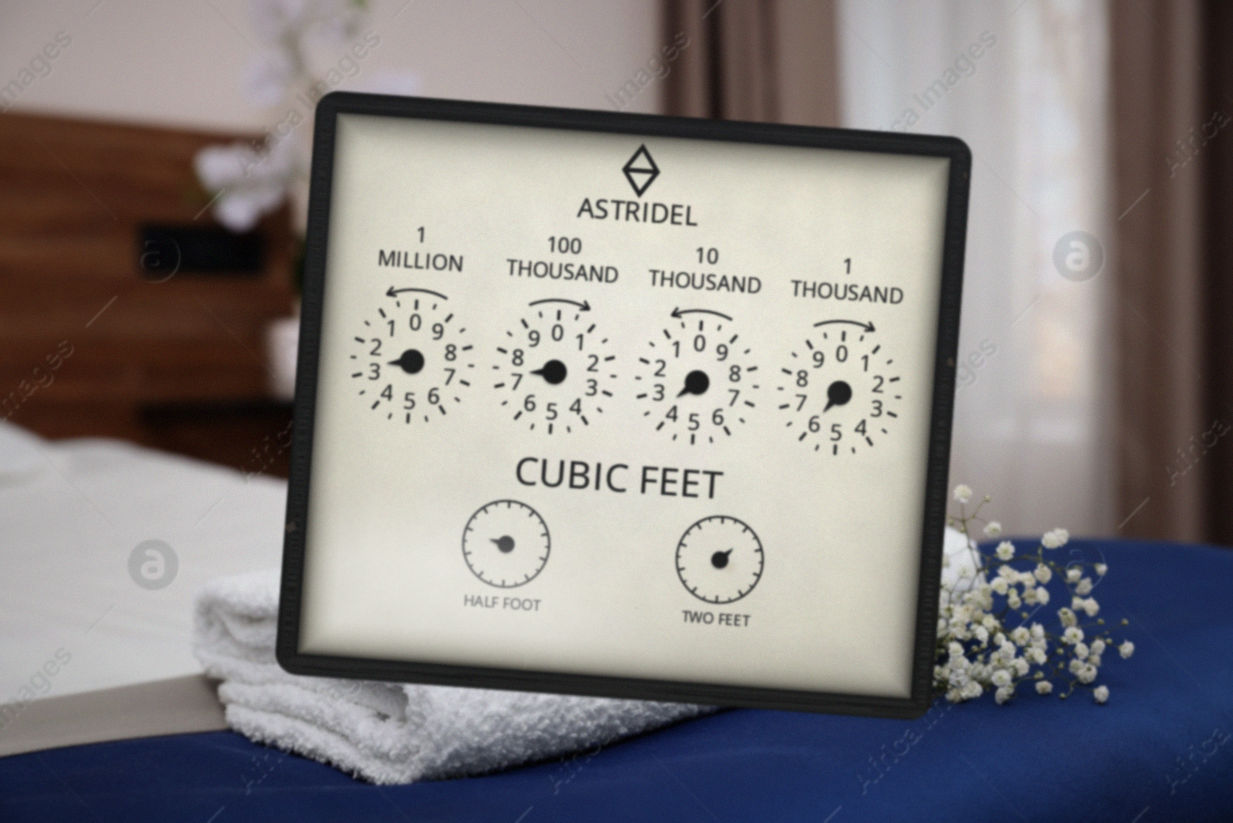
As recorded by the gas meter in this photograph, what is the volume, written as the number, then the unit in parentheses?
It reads 273600 (ft³)
